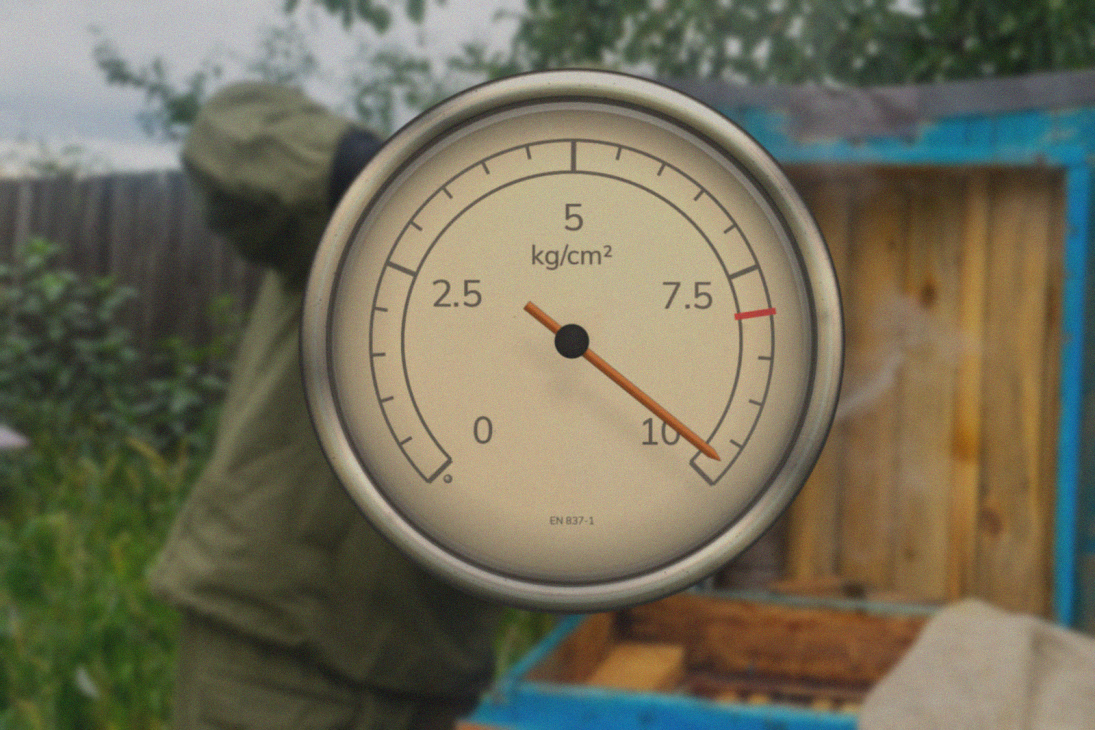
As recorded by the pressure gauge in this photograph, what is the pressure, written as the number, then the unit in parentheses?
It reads 9.75 (kg/cm²)
